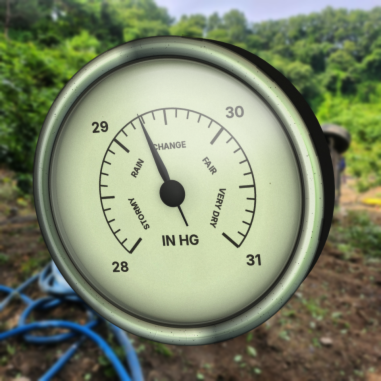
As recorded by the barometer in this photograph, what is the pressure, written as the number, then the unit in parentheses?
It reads 29.3 (inHg)
